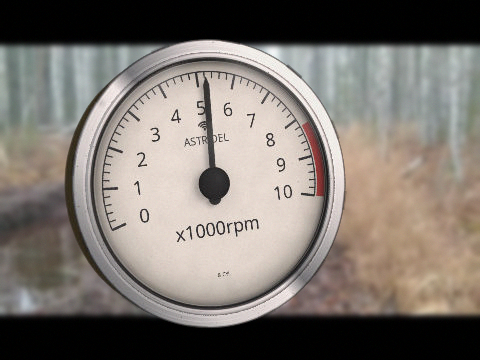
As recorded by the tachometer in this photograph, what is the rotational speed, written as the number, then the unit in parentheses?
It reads 5200 (rpm)
